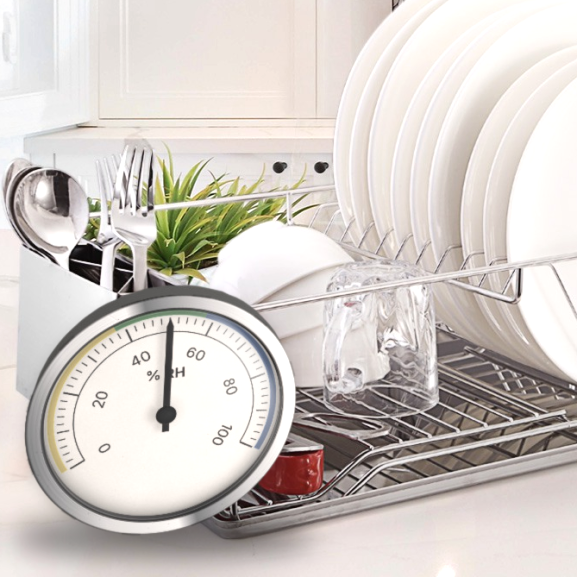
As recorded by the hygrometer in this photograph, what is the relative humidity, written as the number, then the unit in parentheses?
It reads 50 (%)
